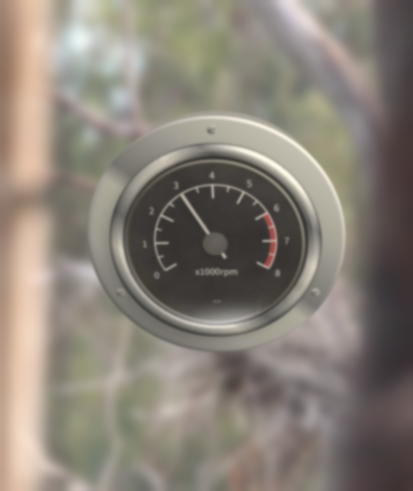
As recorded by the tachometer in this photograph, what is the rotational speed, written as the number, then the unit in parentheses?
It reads 3000 (rpm)
